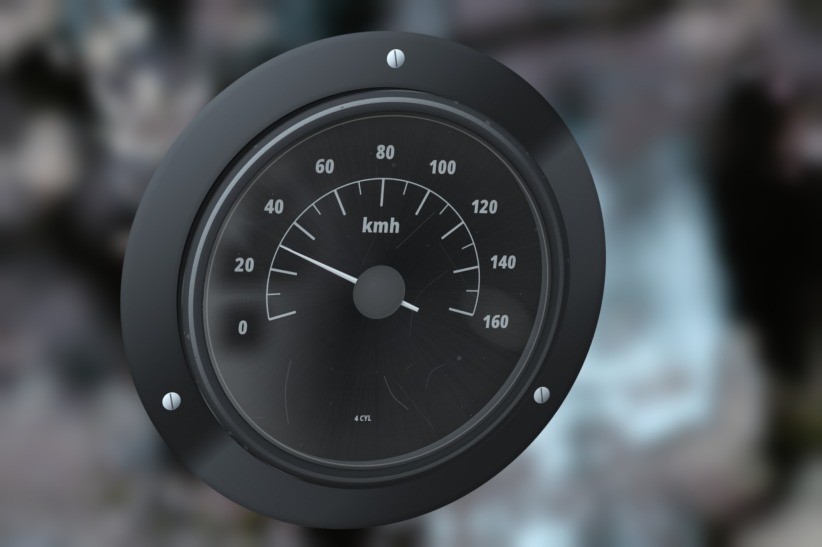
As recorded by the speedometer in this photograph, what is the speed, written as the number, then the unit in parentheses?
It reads 30 (km/h)
